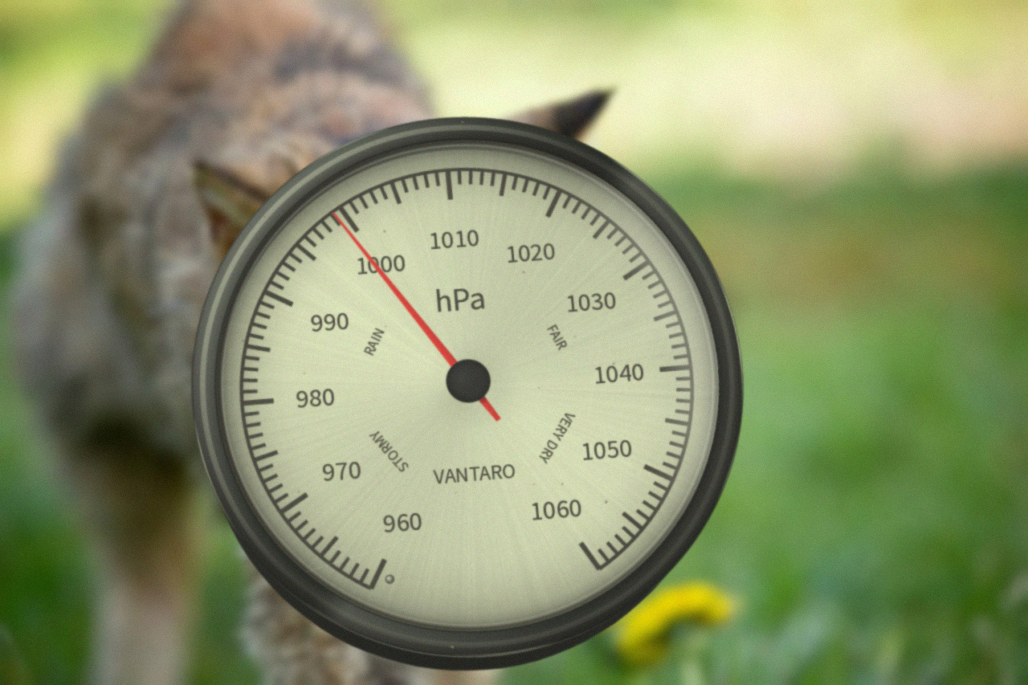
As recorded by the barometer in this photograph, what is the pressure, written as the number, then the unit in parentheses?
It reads 999 (hPa)
